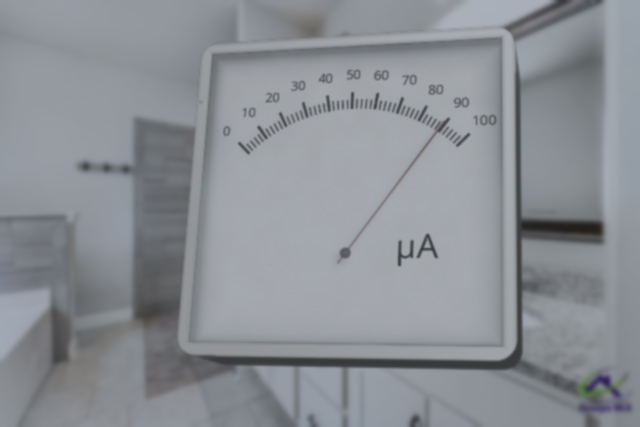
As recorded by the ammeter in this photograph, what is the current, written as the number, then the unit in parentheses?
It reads 90 (µA)
